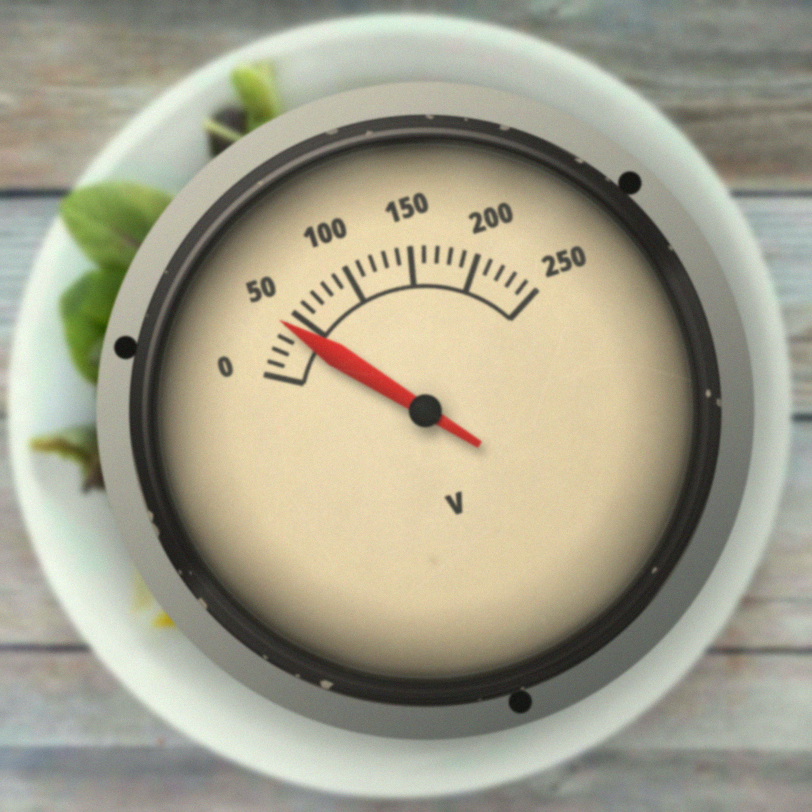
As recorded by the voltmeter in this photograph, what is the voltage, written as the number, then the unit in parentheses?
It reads 40 (V)
